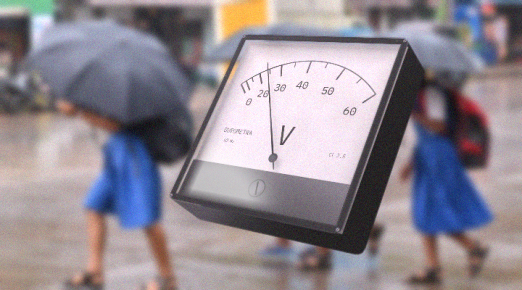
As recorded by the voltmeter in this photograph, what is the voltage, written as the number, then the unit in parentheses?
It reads 25 (V)
